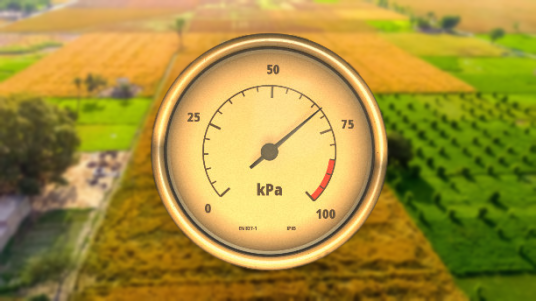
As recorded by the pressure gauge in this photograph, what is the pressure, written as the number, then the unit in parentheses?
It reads 67.5 (kPa)
